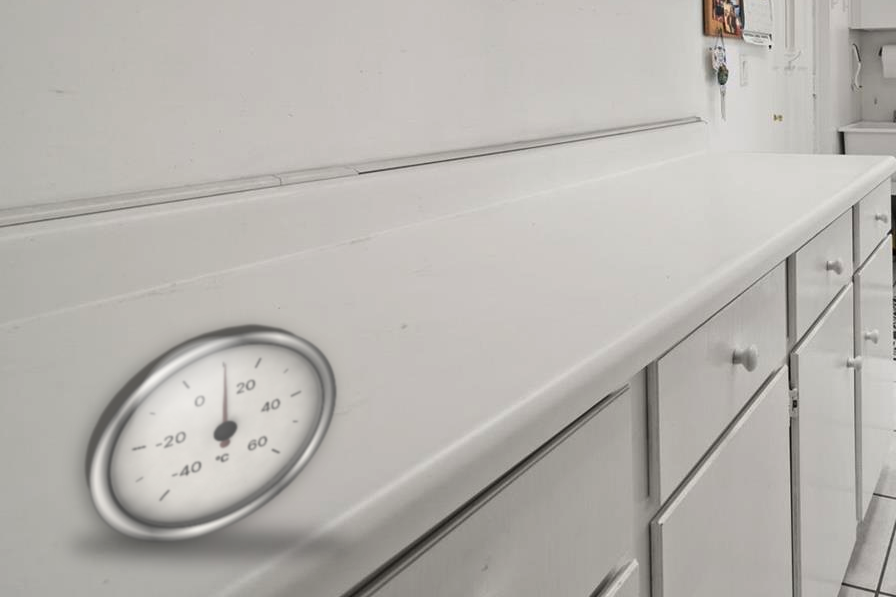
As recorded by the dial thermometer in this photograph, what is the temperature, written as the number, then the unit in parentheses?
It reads 10 (°C)
